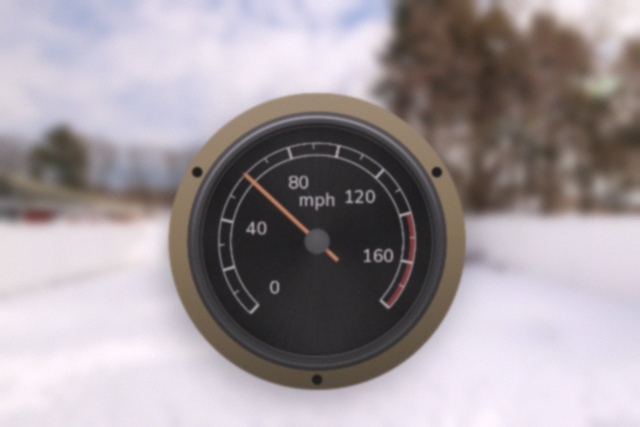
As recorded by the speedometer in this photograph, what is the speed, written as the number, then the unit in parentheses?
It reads 60 (mph)
